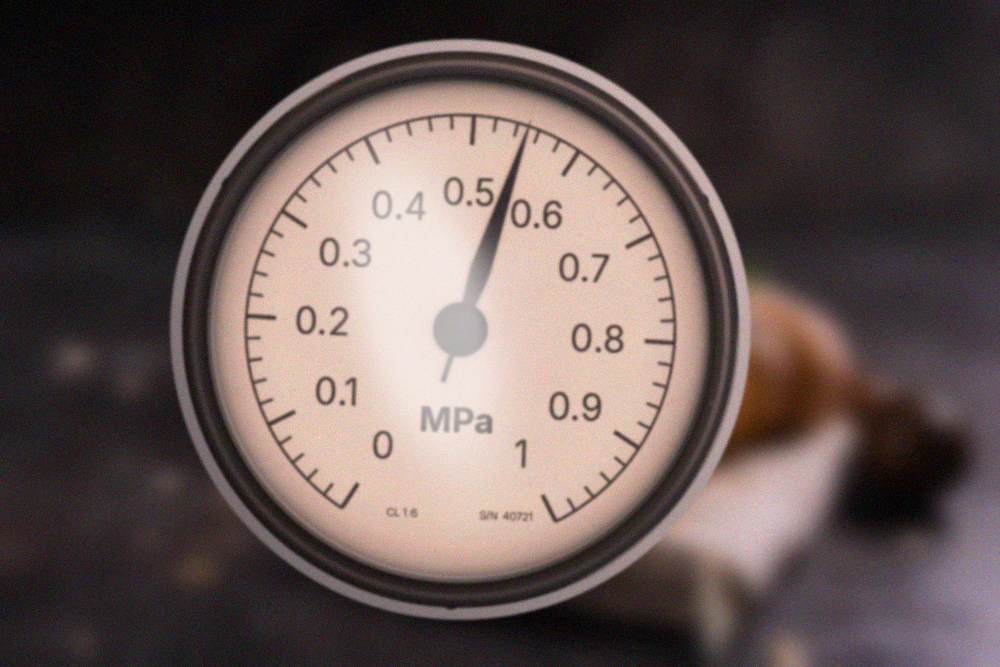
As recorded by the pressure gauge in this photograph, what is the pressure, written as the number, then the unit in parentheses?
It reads 0.55 (MPa)
